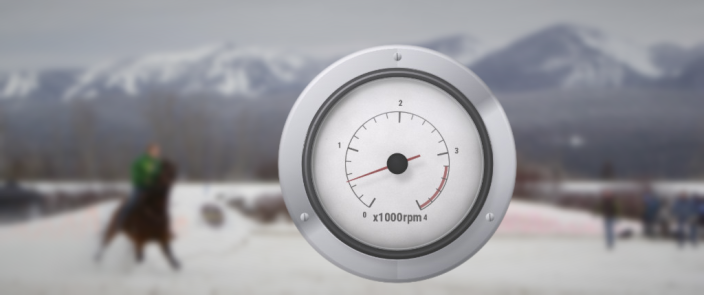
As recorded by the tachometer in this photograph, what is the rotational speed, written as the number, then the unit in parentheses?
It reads 500 (rpm)
